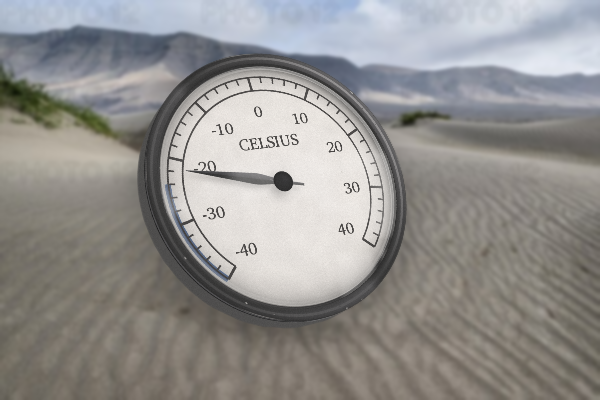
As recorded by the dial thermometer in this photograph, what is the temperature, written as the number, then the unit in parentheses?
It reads -22 (°C)
